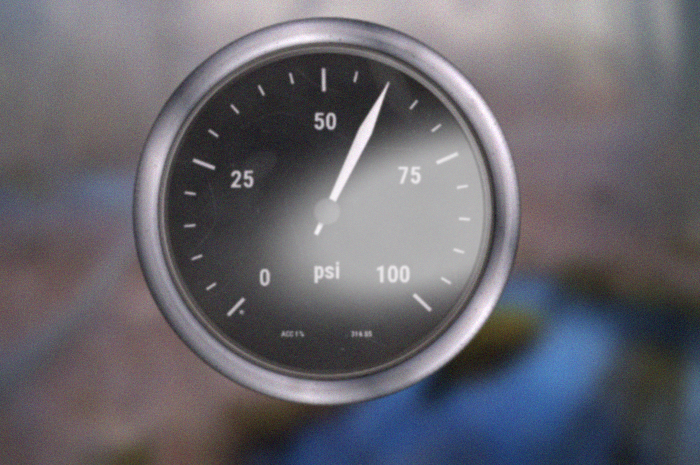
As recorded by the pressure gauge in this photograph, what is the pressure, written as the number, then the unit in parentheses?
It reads 60 (psi)
